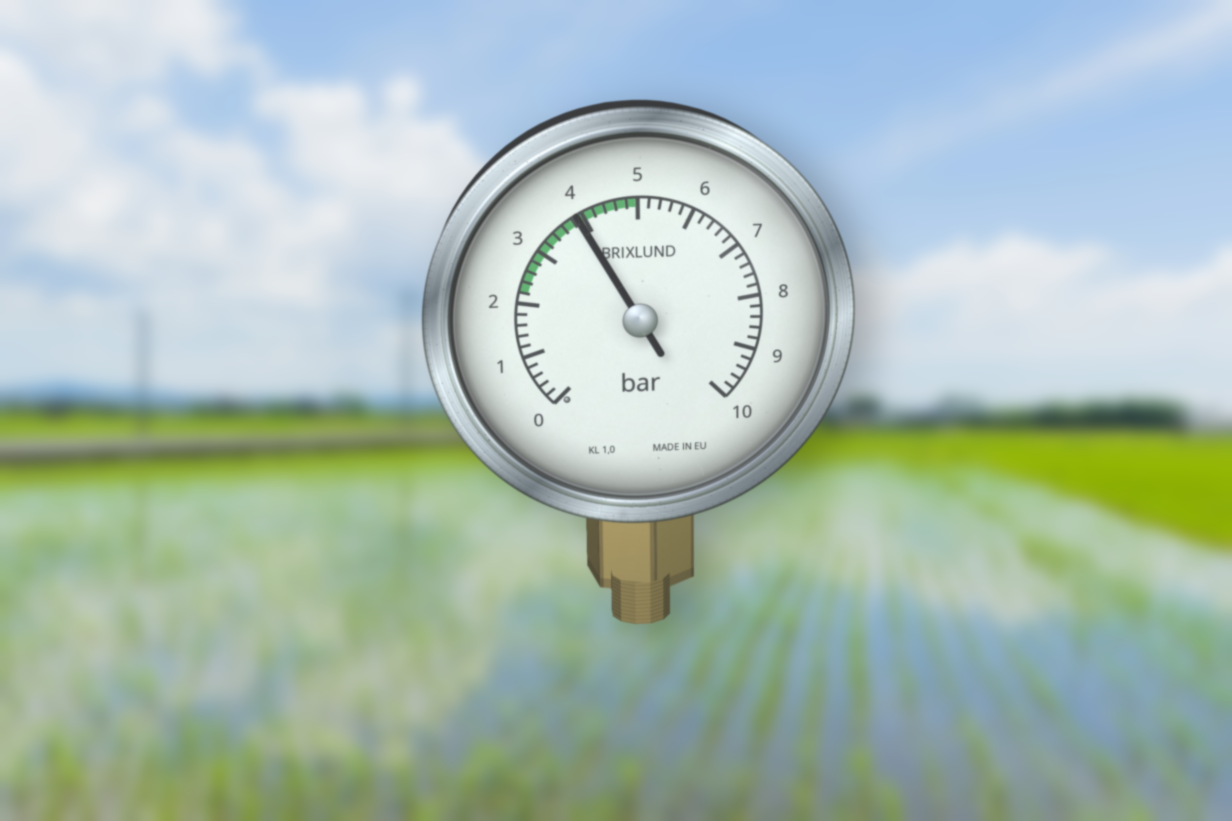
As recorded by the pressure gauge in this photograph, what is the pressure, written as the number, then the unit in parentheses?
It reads 3.9 (bar)
